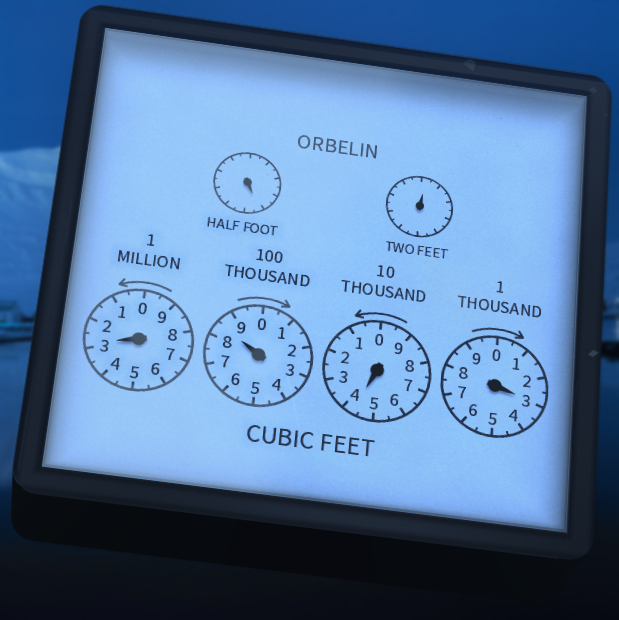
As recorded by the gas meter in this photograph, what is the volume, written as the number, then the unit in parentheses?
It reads 284300 (ft³)
